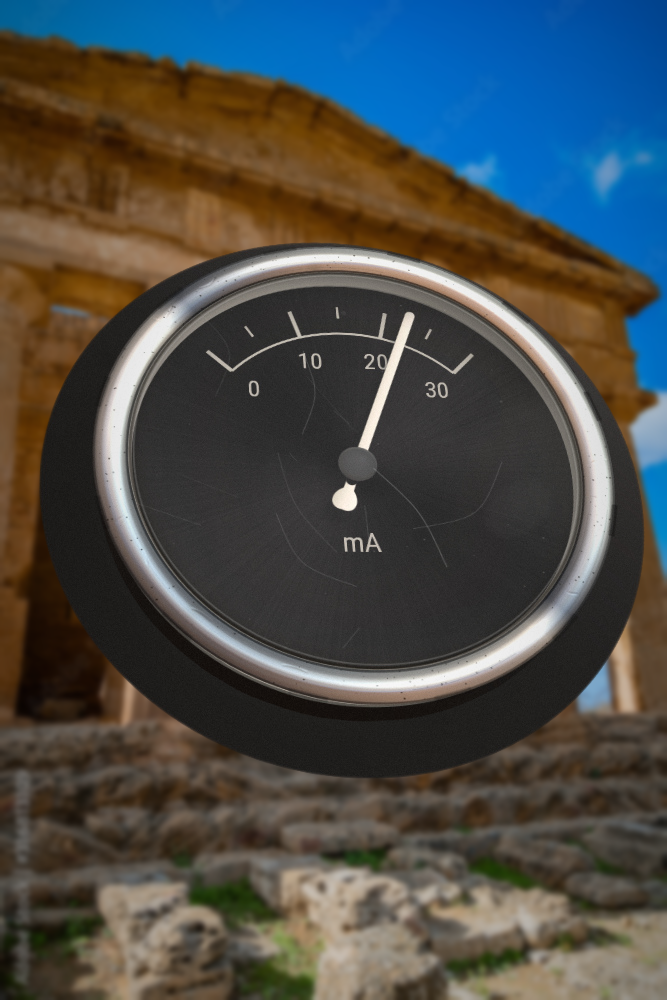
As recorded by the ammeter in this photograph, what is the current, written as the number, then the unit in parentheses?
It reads 22.5 (mA)
